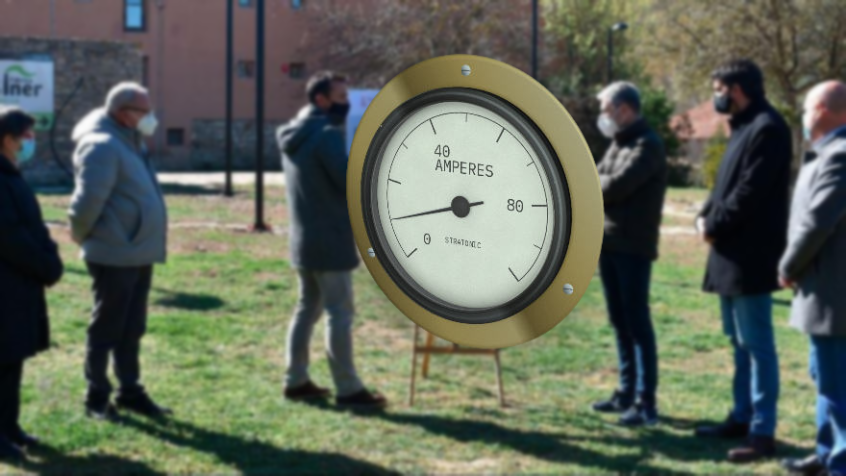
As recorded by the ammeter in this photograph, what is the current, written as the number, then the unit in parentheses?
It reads 10 (A)
